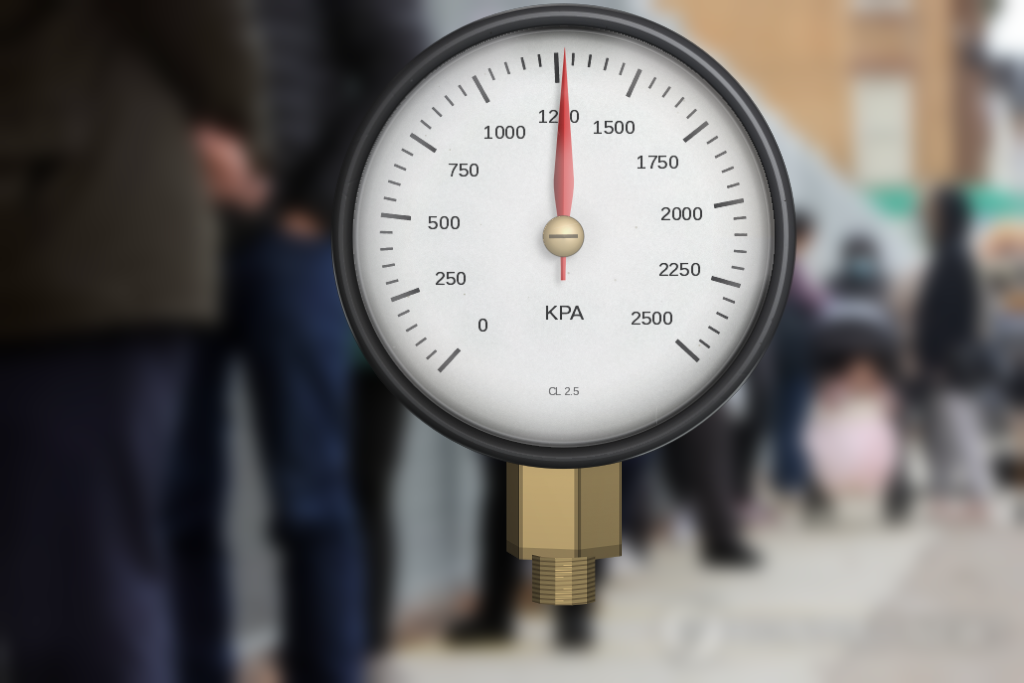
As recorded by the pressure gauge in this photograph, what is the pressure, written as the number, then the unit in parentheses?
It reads 1275 (kPa)
